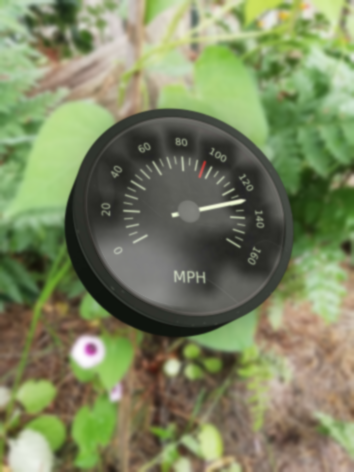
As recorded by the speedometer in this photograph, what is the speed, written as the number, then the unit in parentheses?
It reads 130 (mph)
